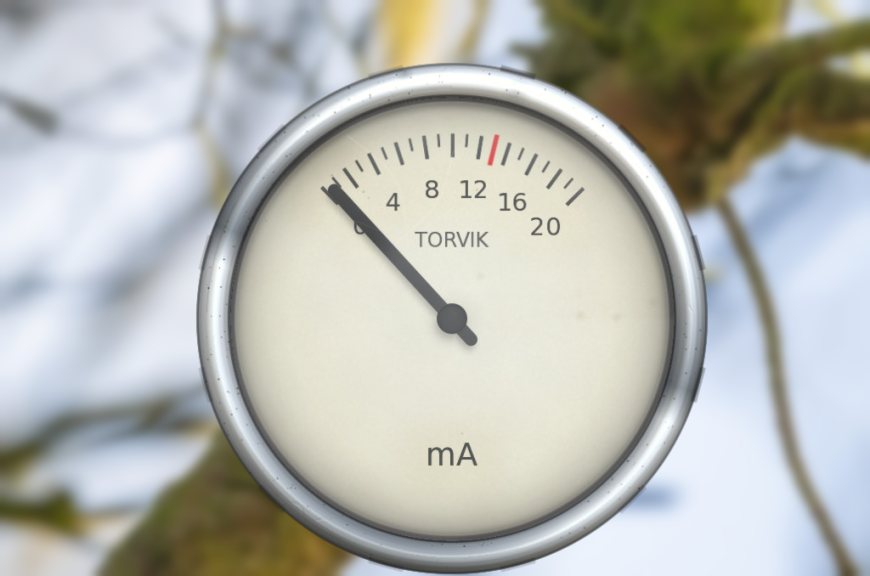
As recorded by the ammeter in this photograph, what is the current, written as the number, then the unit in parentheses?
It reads 0.5 (mA)
